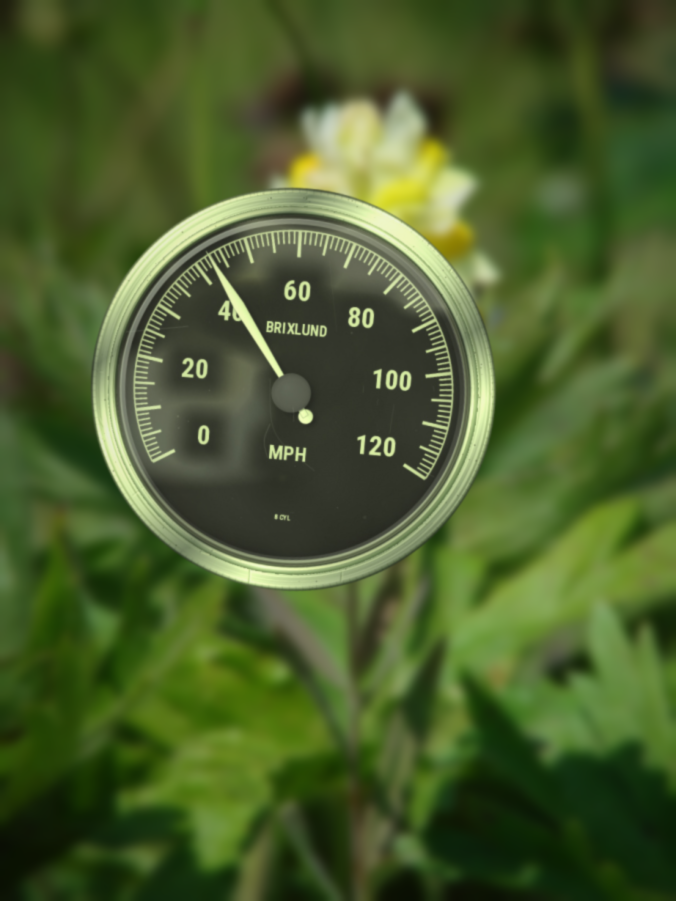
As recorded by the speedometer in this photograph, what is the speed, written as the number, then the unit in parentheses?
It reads 43 (mph)
